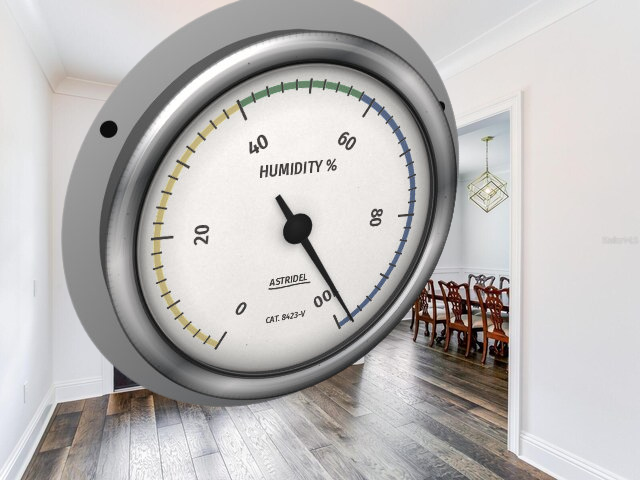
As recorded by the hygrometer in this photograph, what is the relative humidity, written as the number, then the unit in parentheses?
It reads 98 (%)
